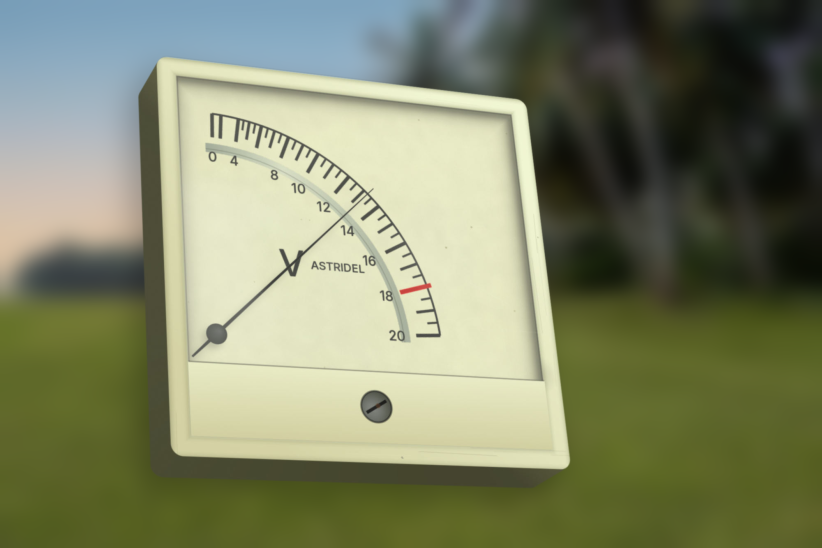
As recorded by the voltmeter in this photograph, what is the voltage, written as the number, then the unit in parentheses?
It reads 13.25 (V)
